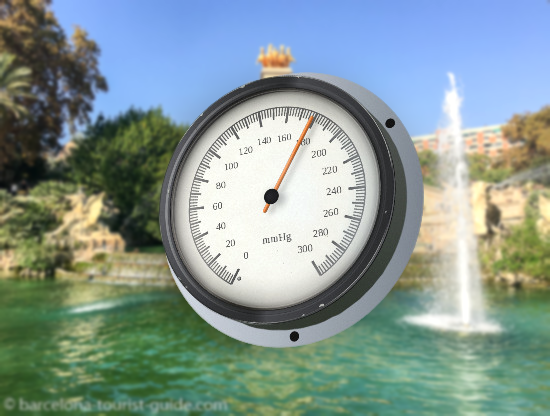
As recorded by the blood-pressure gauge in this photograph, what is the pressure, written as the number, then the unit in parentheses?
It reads 180 (mmHg)
